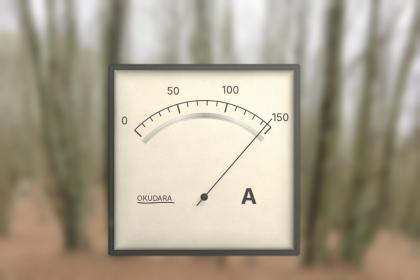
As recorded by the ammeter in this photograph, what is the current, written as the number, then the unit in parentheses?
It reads 145 (A)
